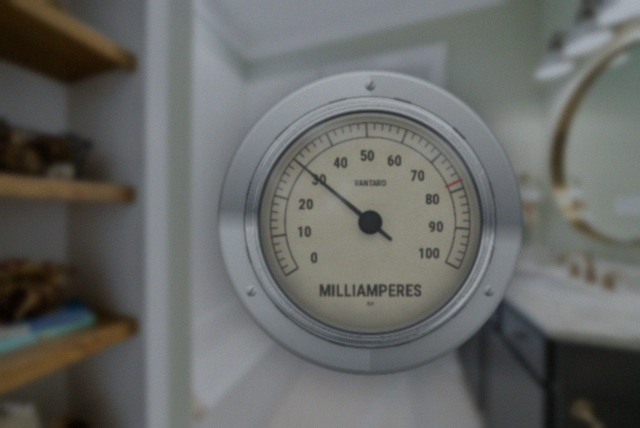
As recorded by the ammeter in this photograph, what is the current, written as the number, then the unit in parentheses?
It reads 30 (mA)
